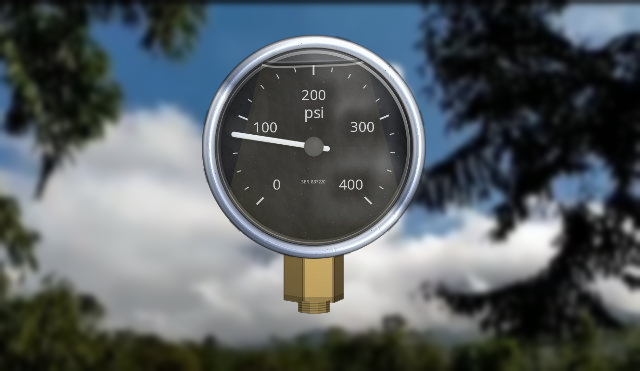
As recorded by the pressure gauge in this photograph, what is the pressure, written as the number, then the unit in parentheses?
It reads 80 (psi)
